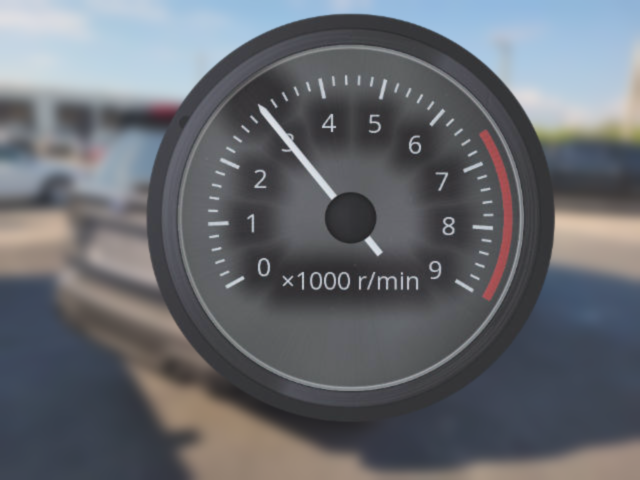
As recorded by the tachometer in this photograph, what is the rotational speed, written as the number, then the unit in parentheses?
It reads 3000 (rpm)
